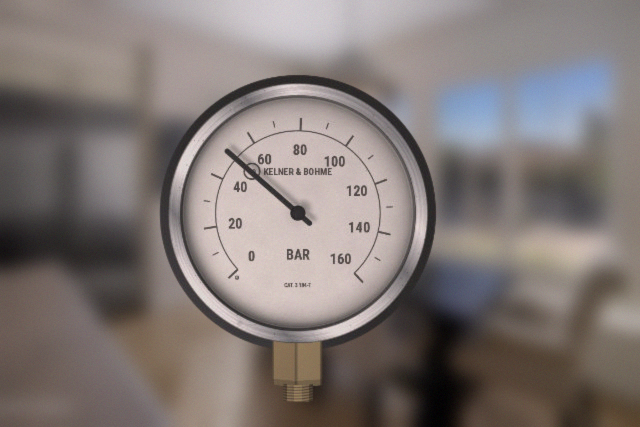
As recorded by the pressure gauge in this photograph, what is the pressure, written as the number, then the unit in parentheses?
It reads 50 (bar)
